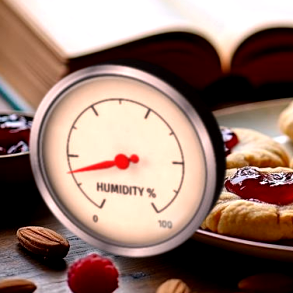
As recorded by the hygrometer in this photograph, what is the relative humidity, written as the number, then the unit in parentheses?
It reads 15 (%)
